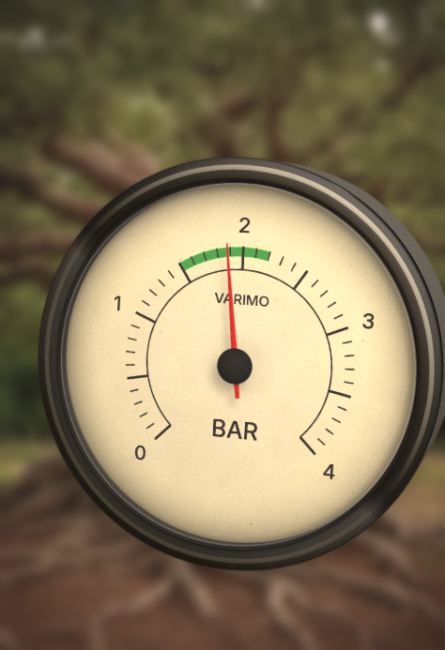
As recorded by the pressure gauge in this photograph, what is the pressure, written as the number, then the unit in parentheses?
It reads 1.9 (bar)
